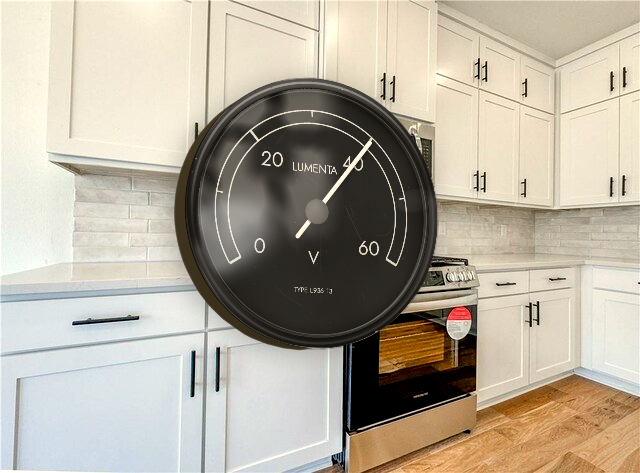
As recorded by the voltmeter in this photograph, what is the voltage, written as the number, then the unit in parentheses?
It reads 40 (V)
